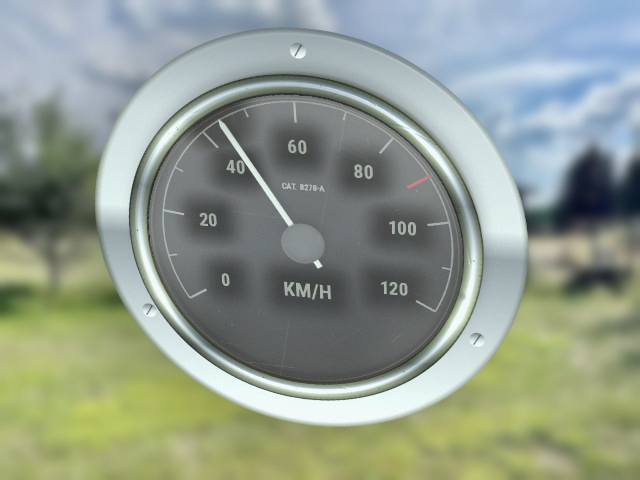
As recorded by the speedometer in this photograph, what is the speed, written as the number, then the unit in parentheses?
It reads 45 (km/h)
